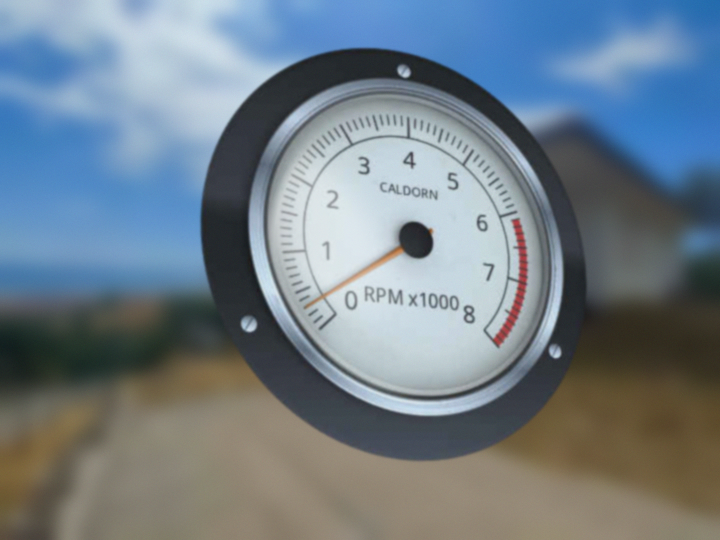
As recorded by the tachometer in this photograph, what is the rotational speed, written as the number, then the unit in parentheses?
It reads 300 (rpm)
